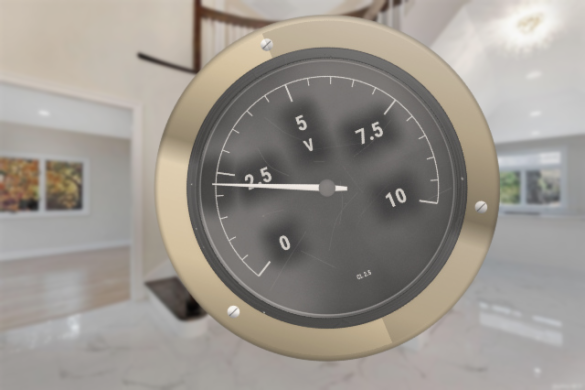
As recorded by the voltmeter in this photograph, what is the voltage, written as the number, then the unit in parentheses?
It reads 2.25 (V)
